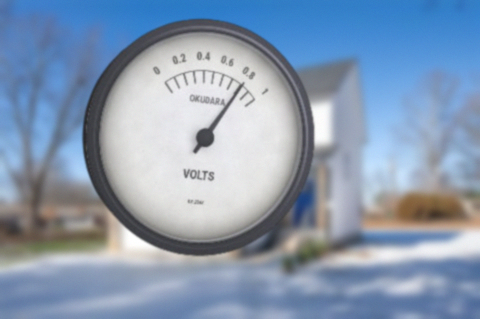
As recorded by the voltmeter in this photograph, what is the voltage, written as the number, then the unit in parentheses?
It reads 0.8 (V)
